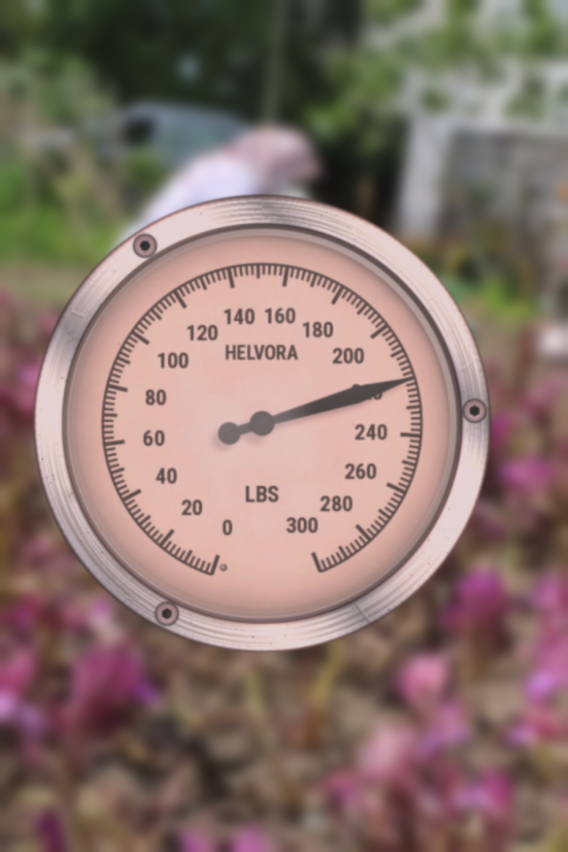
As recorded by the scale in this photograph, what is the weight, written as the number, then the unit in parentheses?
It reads 220 (lb)
